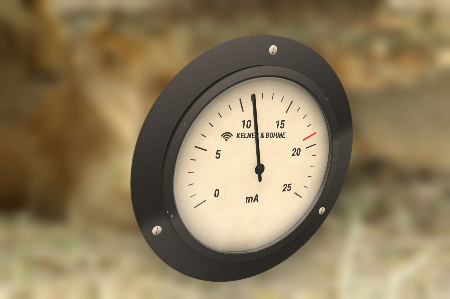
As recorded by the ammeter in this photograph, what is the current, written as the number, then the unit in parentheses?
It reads 11 (mA)
